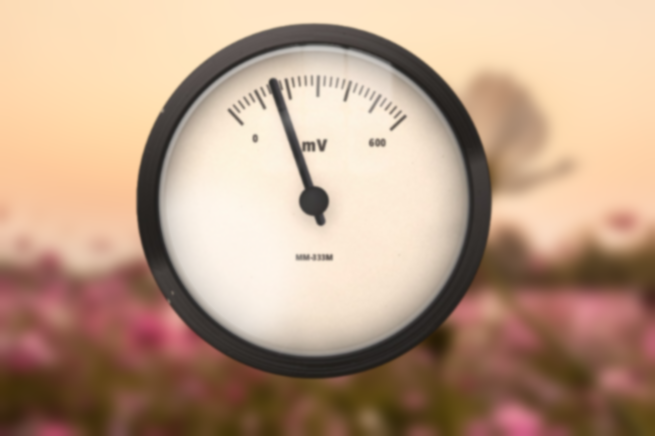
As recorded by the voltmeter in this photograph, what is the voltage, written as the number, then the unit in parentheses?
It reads 160 (mV)
